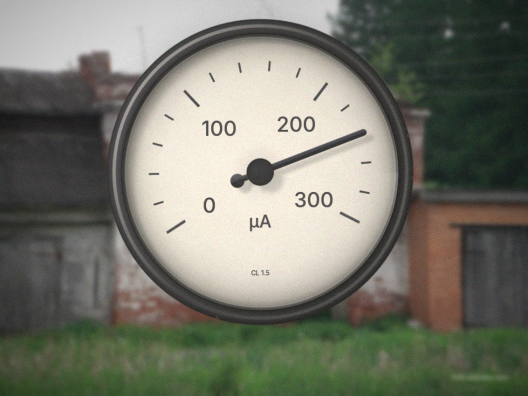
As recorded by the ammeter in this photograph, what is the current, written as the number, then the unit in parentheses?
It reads 240 (µA)
